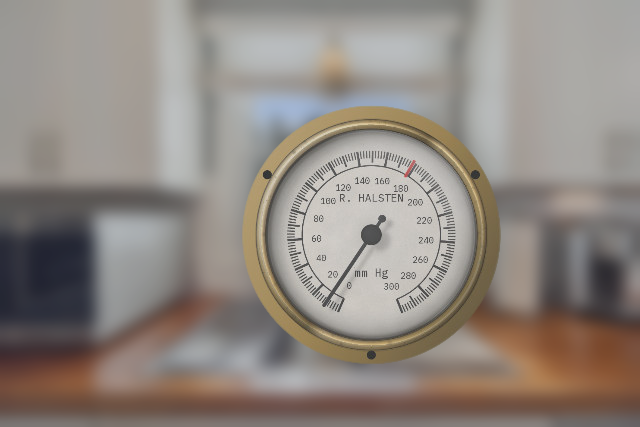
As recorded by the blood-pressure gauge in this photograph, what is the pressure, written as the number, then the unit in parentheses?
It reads 10 (mmHg)
